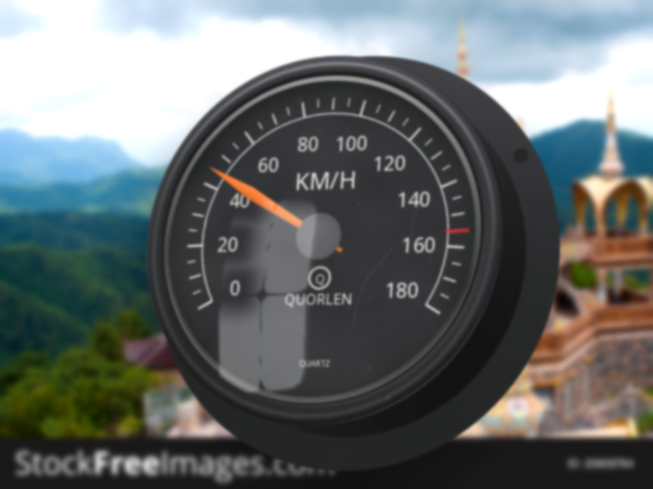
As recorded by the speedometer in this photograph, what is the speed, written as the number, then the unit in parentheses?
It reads 45 (km/h)
